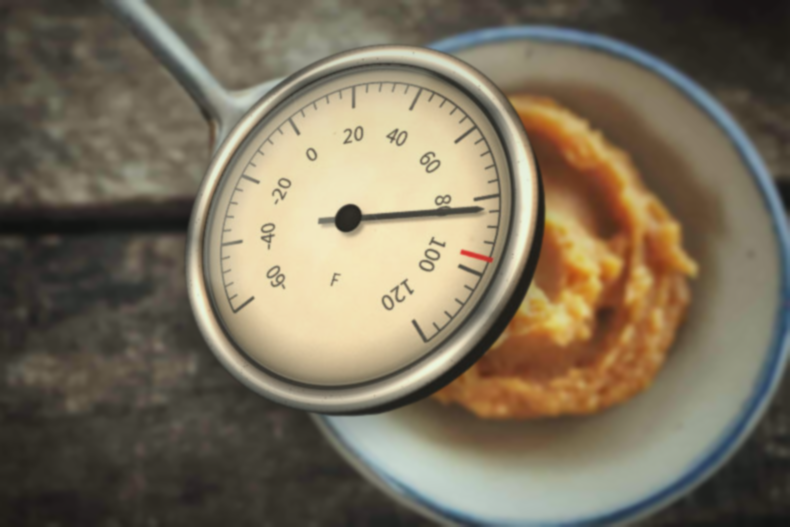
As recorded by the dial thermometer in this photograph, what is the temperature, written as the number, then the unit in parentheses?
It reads 84 (°F)
